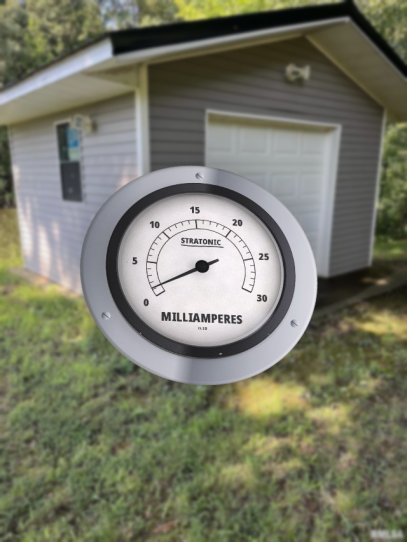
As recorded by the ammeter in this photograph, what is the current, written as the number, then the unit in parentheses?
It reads 1 (mA)
